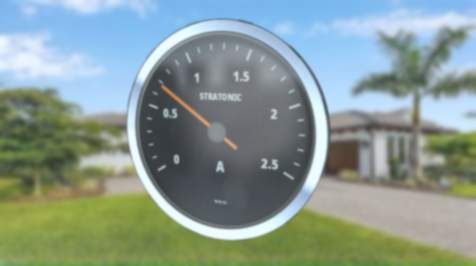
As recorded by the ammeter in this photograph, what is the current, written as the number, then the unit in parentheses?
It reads 0.7 (A)
